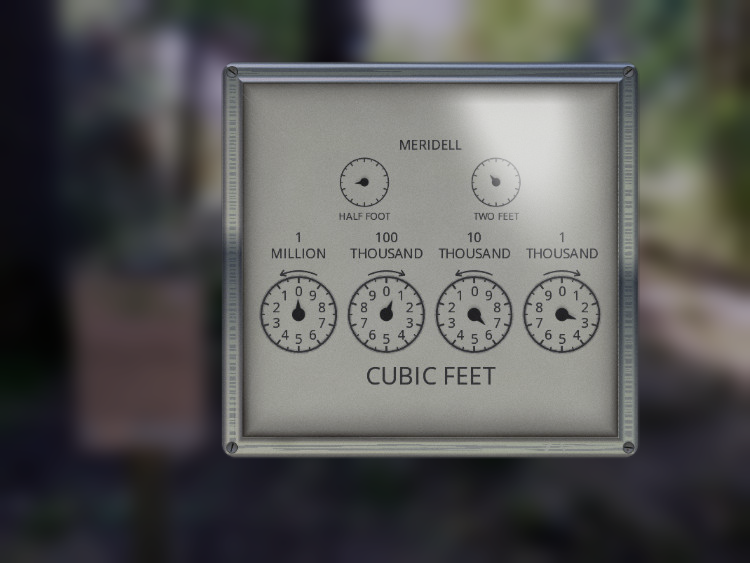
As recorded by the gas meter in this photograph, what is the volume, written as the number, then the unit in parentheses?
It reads 6300 (ft³)
